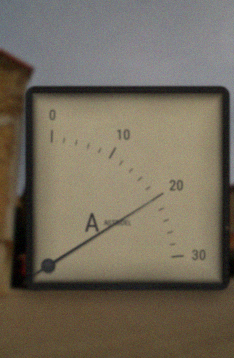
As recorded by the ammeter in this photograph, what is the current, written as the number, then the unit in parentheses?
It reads 20 (A)
